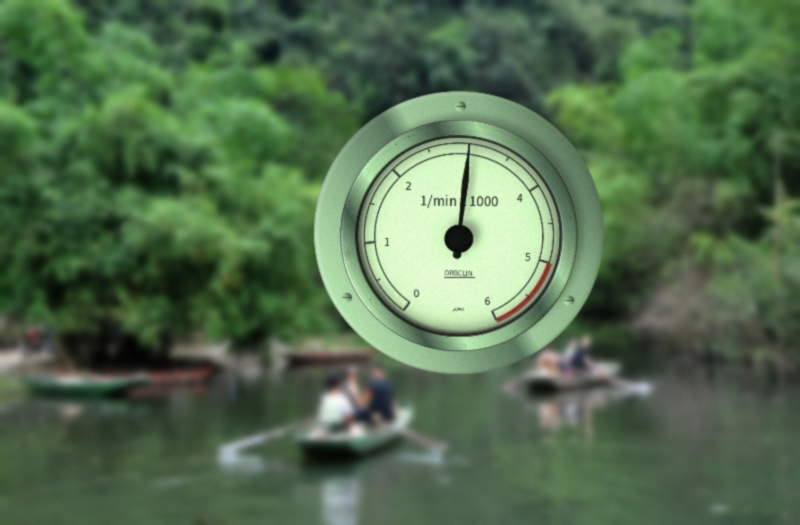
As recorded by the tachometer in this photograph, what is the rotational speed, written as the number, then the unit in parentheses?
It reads 3000 (rpm)
